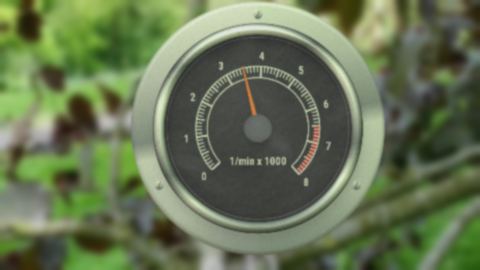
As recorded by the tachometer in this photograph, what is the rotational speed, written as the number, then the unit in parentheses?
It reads 3500 (rpm)
